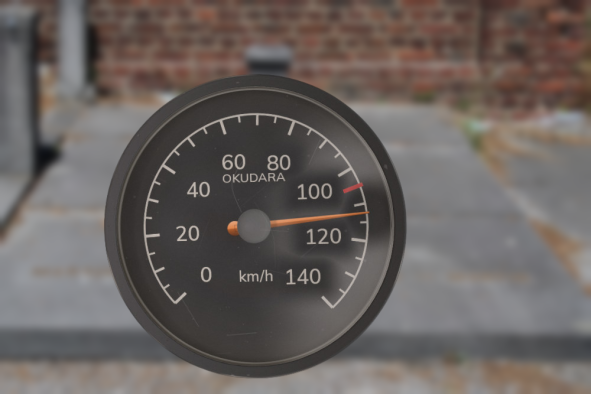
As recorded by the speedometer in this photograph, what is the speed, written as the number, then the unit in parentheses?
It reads 112.5 (km/h)
